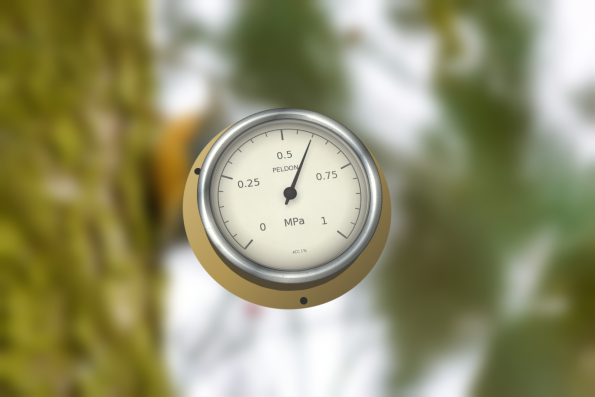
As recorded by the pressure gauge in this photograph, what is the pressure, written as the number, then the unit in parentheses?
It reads 0.6 (MPa)
